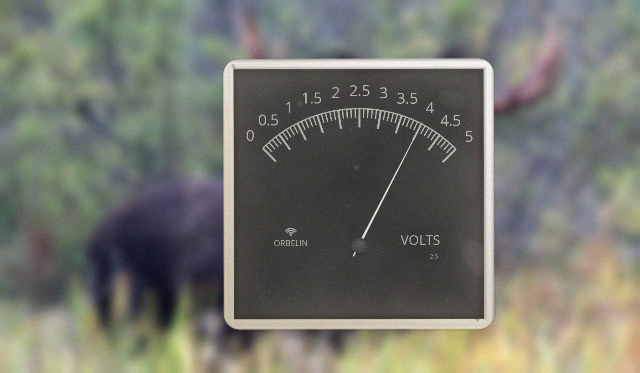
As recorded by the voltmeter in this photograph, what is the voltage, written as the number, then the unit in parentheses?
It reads 4 (V)
